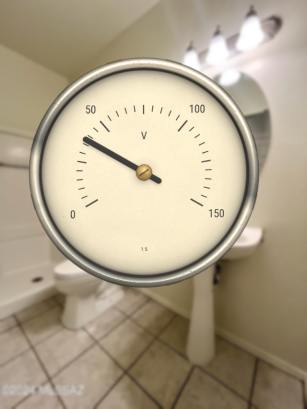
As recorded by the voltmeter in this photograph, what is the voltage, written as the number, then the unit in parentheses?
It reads 37.5 (V)
